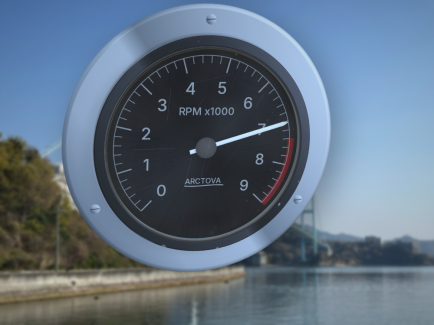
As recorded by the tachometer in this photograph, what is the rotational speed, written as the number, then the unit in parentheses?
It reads 7000 (rpm)
